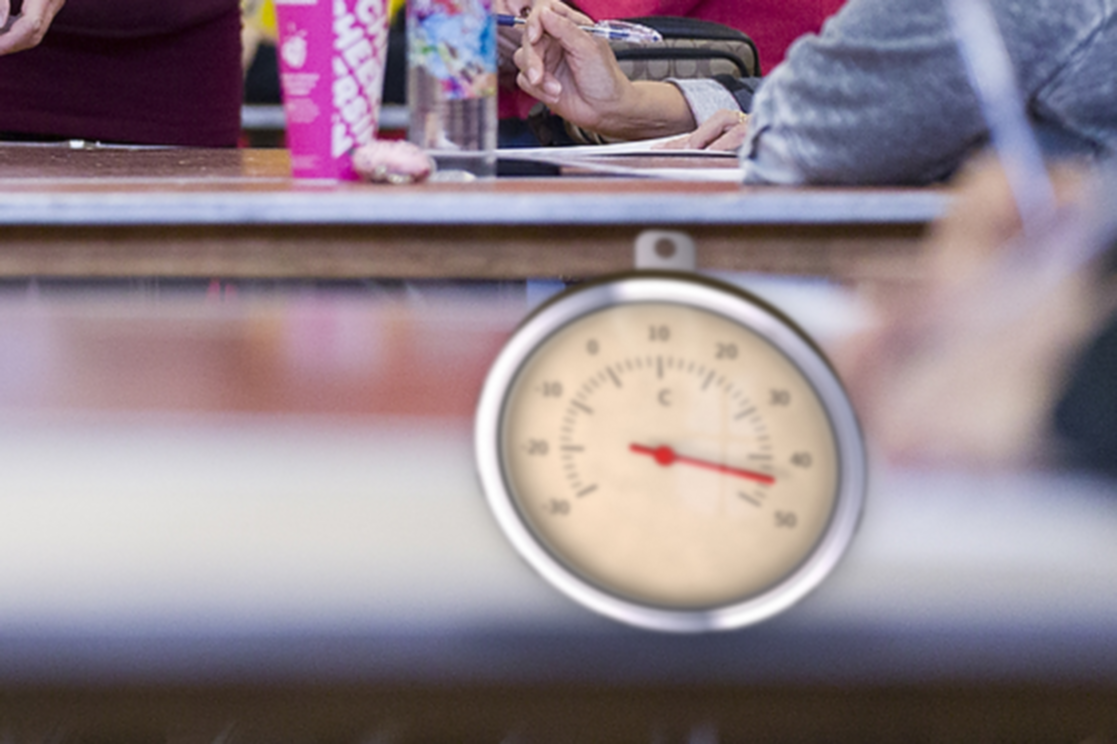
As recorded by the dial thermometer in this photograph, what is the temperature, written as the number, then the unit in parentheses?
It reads 44 (°C)
